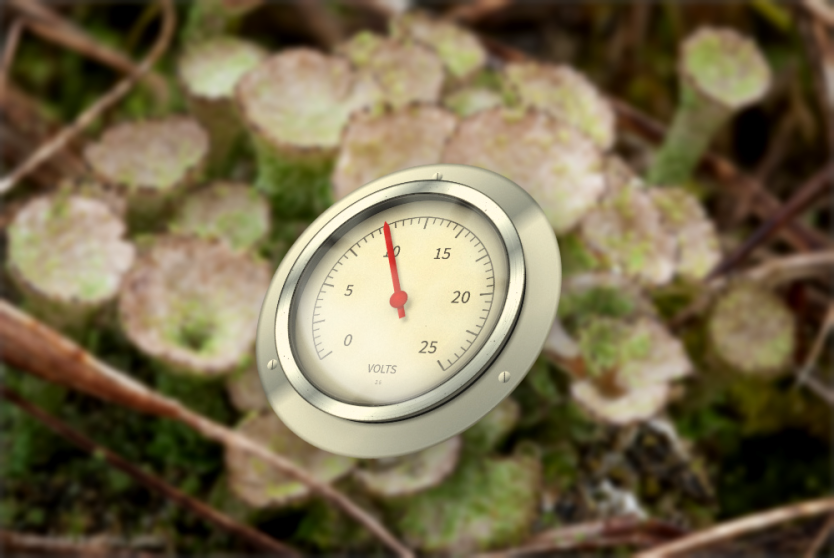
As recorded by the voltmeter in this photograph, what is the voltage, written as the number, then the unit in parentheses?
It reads 10 (V)
